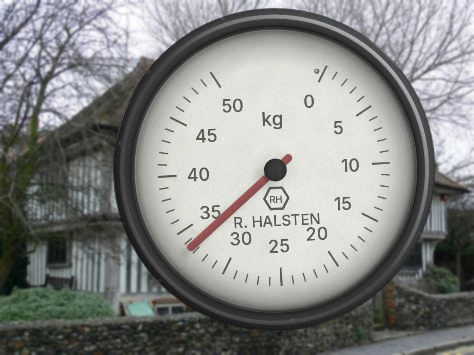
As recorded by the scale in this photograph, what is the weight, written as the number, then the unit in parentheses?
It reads 33.5 (kg)
